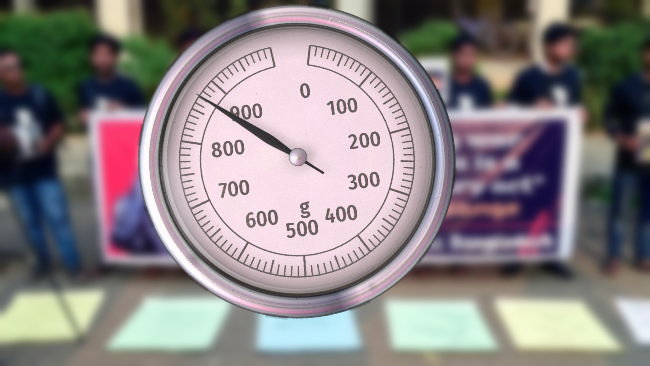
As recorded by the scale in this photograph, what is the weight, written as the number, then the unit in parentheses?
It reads 870 (g)
